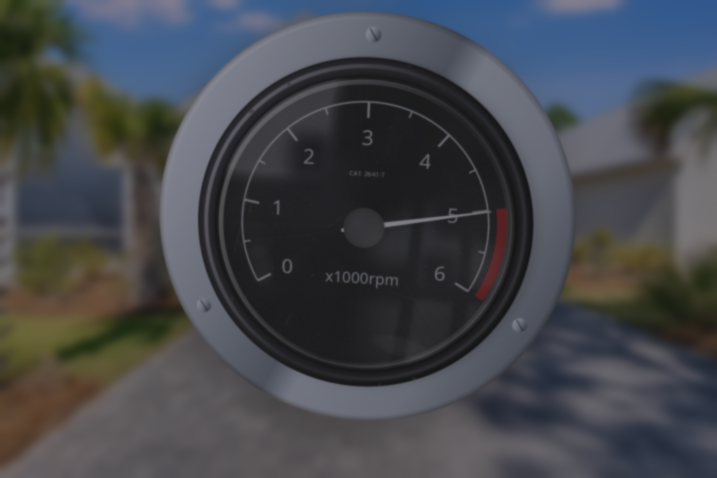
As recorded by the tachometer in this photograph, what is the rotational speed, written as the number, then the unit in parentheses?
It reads 5000 (rpm)
